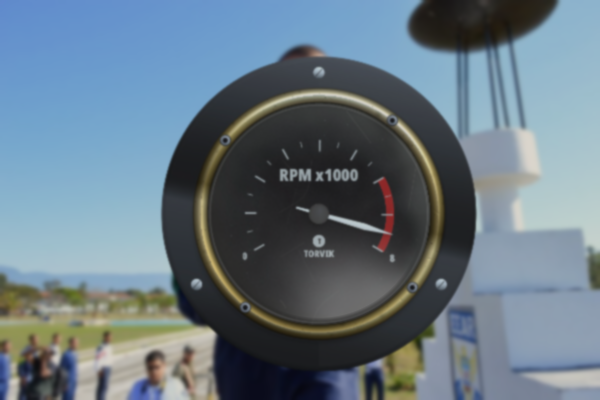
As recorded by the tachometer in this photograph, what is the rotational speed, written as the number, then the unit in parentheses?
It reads 7500 (rpm)
